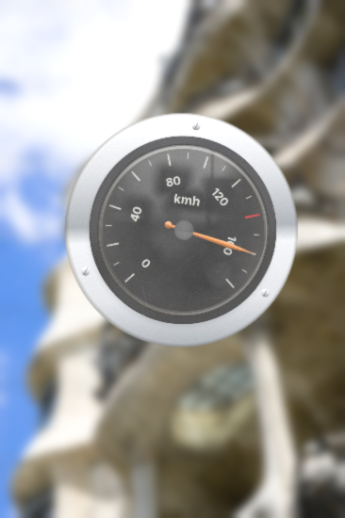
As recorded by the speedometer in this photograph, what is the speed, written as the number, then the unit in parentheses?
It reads 160 (km/h)
